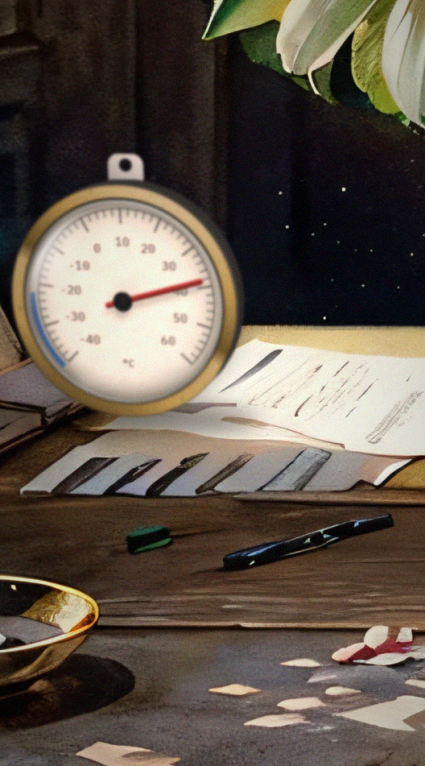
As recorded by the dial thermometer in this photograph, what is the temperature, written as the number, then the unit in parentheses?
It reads 38 (°C)
